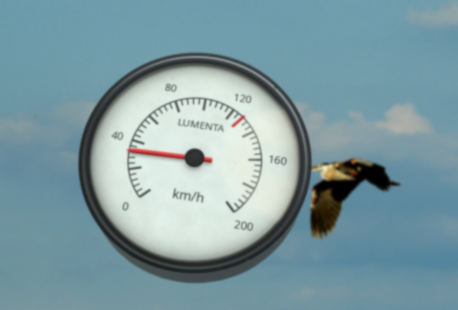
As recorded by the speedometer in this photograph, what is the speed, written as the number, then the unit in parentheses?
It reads 32 (km/h)
